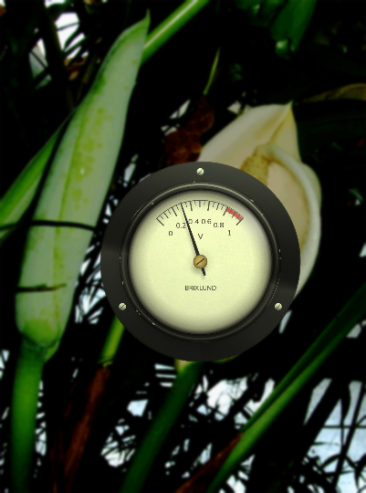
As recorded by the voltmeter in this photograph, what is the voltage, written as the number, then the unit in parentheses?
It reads 0.3 (V)
